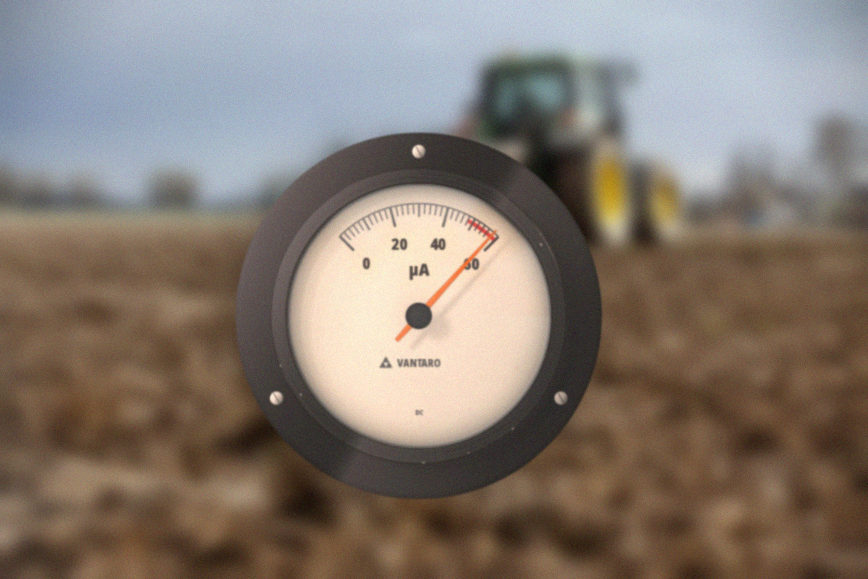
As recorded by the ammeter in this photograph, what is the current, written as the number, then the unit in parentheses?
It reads 58 (µA)
